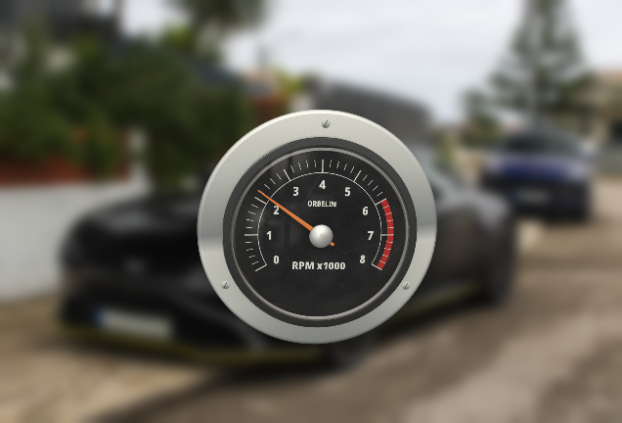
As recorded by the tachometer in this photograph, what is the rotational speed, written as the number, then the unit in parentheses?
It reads 2200 (rpm)
